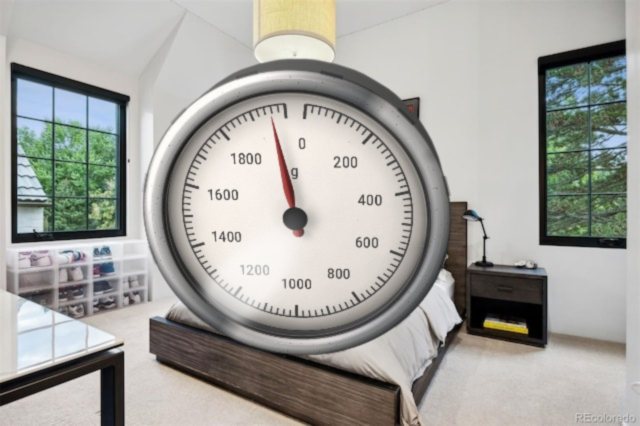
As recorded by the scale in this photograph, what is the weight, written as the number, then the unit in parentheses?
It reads 1960 (g)
